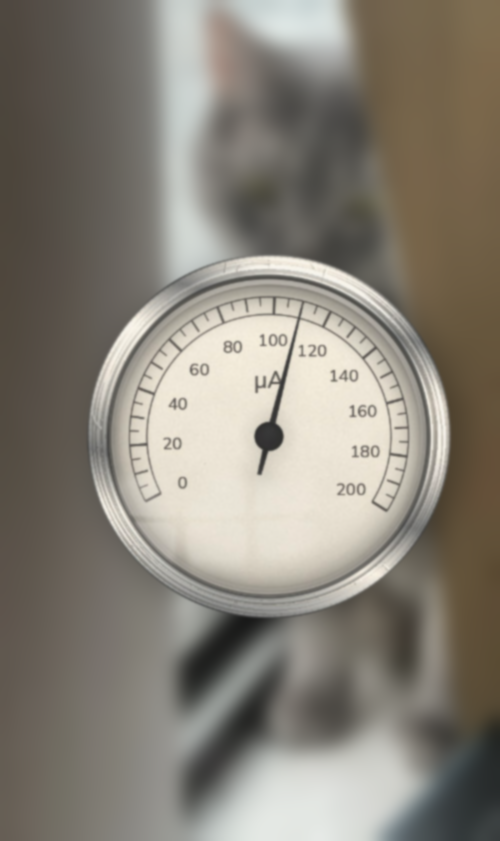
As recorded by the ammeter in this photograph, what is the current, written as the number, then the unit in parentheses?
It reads 110 (µA)
